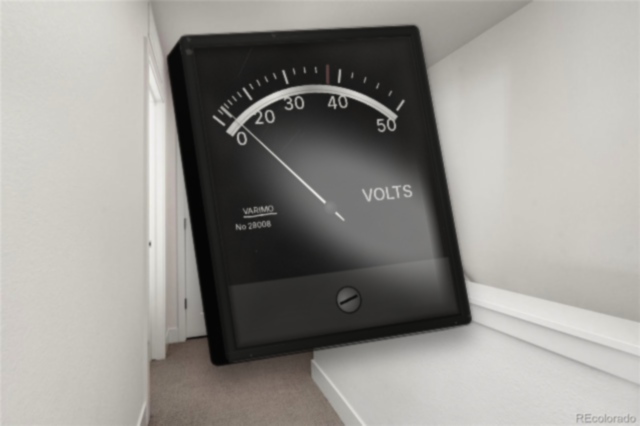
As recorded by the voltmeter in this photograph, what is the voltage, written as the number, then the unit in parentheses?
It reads 10 (V)
